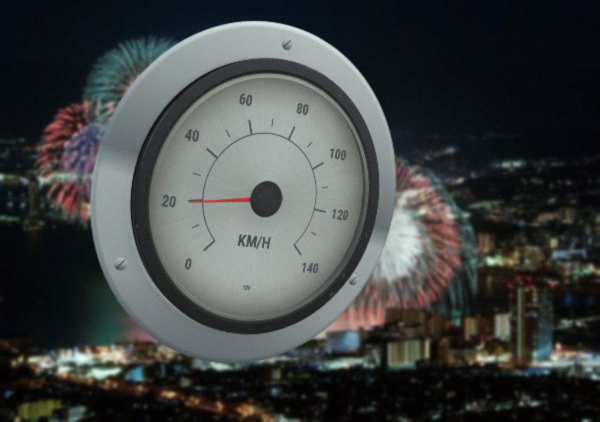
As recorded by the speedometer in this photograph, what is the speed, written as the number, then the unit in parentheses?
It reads 20 (km/h)
